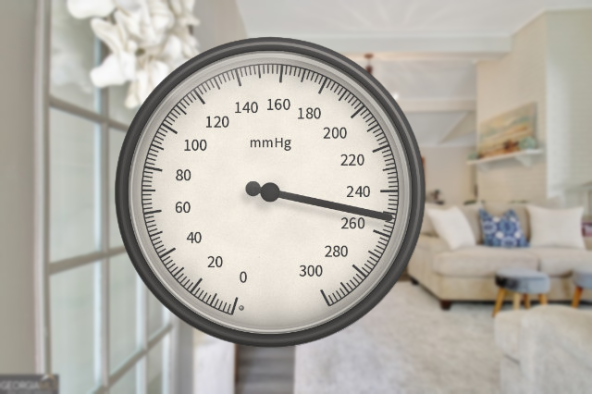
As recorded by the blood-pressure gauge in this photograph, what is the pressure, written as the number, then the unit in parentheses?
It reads 252 (mmHg)
